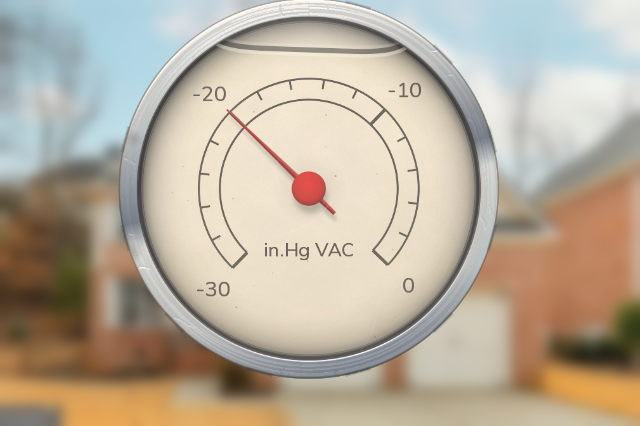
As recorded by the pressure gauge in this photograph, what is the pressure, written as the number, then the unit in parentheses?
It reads -20 (inHg)
